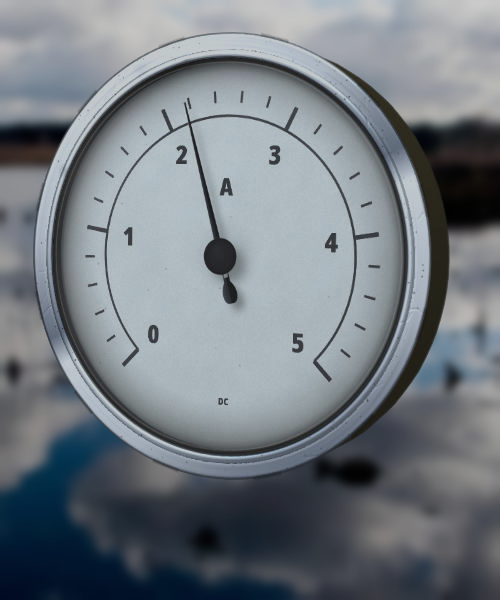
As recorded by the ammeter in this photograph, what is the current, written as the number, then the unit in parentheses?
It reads 2.2 (A)
